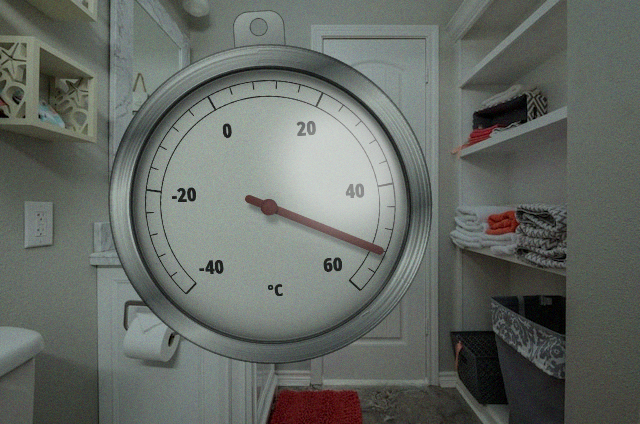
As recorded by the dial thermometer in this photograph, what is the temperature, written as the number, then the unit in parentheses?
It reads 52 (°C)
